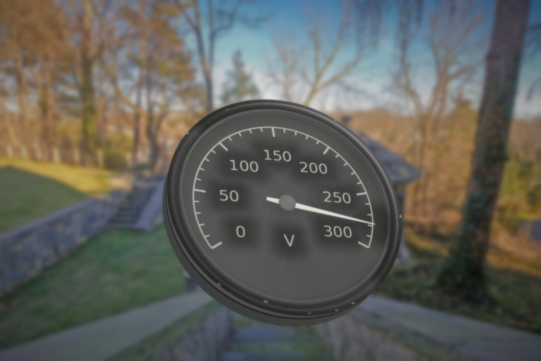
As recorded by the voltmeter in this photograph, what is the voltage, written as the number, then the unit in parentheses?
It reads 280 (V)
